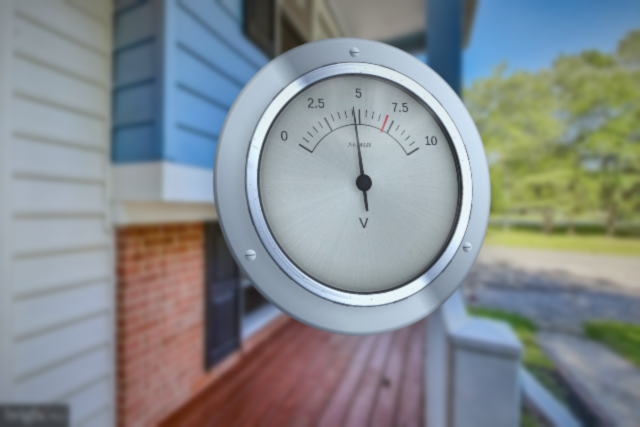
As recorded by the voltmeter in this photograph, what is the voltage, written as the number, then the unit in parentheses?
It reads 4.5 (V)
